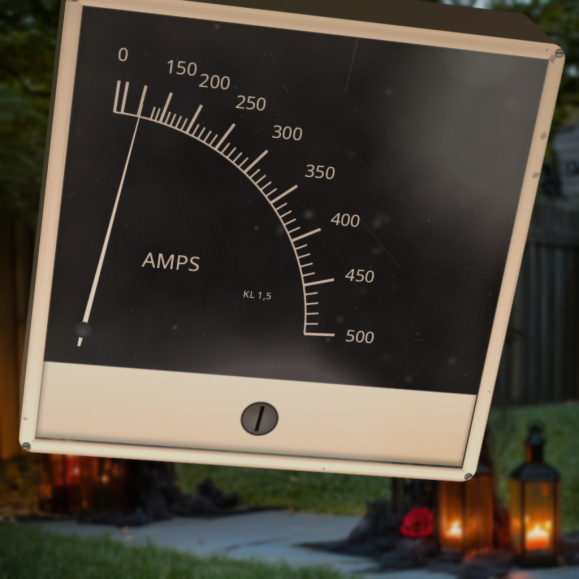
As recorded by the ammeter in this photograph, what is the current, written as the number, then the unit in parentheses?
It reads 100 (A)
